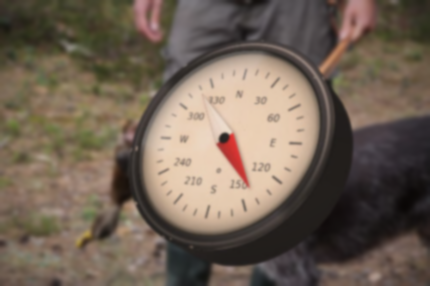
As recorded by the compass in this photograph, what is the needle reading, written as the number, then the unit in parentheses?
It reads 140 (°)
